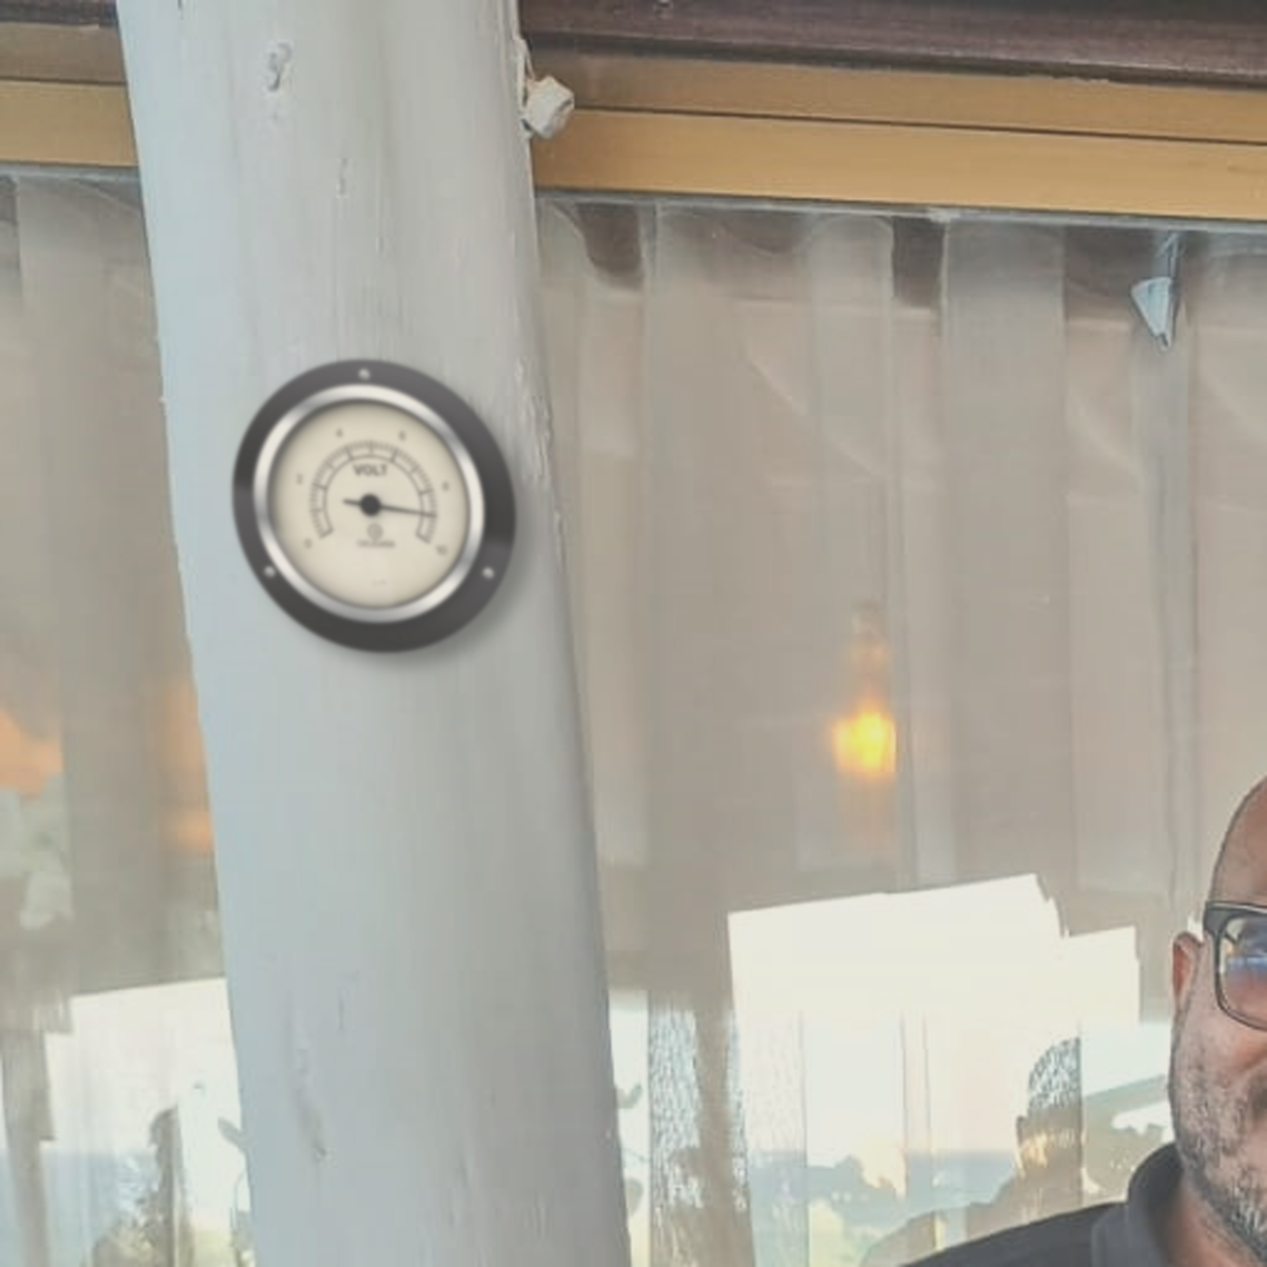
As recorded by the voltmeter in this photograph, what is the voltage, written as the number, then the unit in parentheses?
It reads 9 (V)
